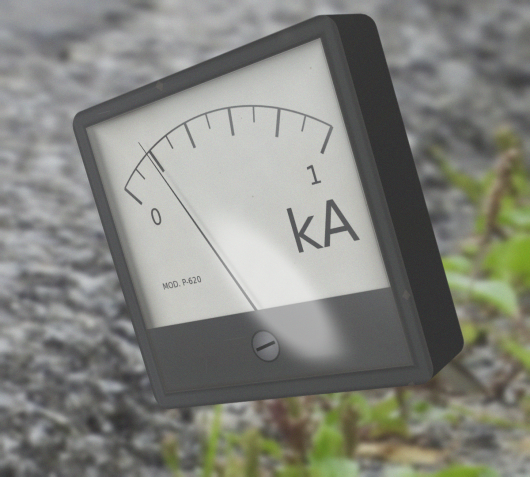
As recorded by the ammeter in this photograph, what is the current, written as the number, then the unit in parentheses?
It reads 0.2 (kA)
